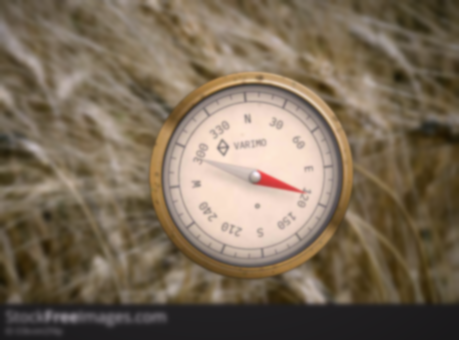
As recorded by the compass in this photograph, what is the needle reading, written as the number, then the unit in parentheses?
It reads 115 (°)
